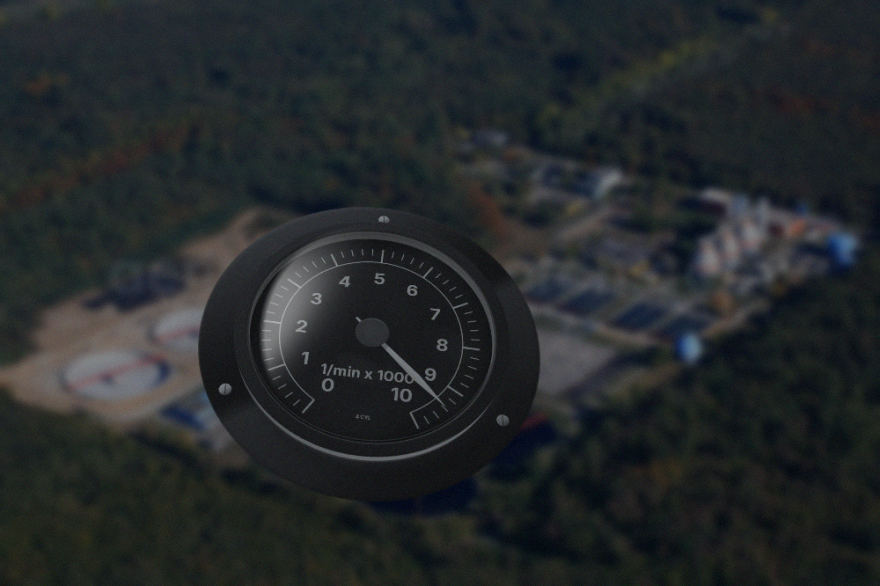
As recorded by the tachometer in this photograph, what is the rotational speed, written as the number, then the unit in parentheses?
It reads 9400 (rpm)
